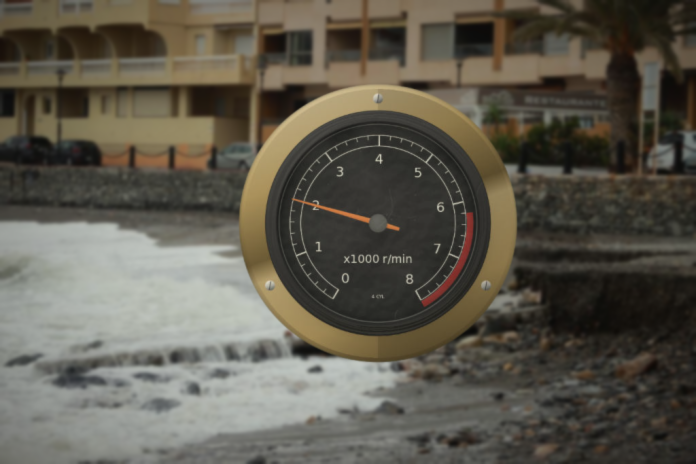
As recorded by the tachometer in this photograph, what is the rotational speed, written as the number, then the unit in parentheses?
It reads 2000 (rpm)
